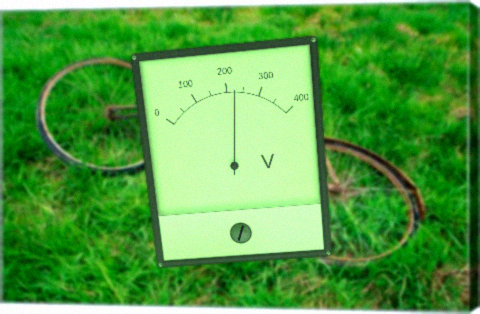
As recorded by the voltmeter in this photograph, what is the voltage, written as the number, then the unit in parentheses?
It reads 225 (V)
